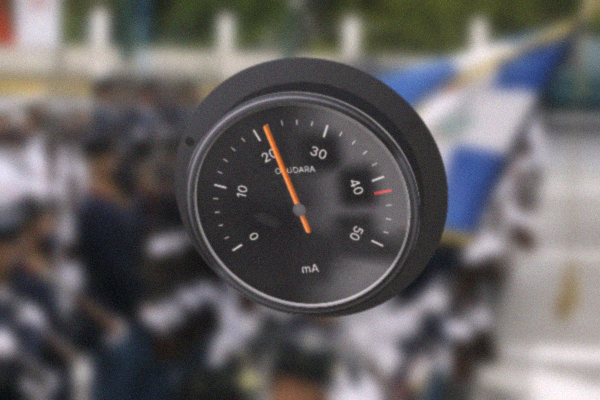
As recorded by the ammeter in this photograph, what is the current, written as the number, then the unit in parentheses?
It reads 22 (mA)
